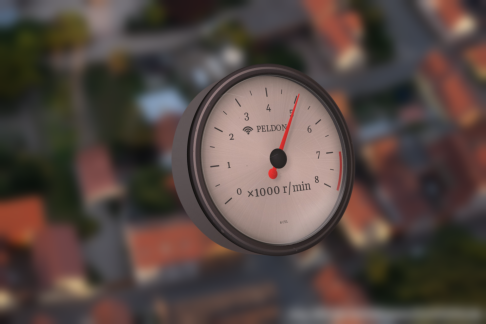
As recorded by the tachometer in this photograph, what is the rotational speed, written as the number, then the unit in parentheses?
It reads 5000 (rpm)
